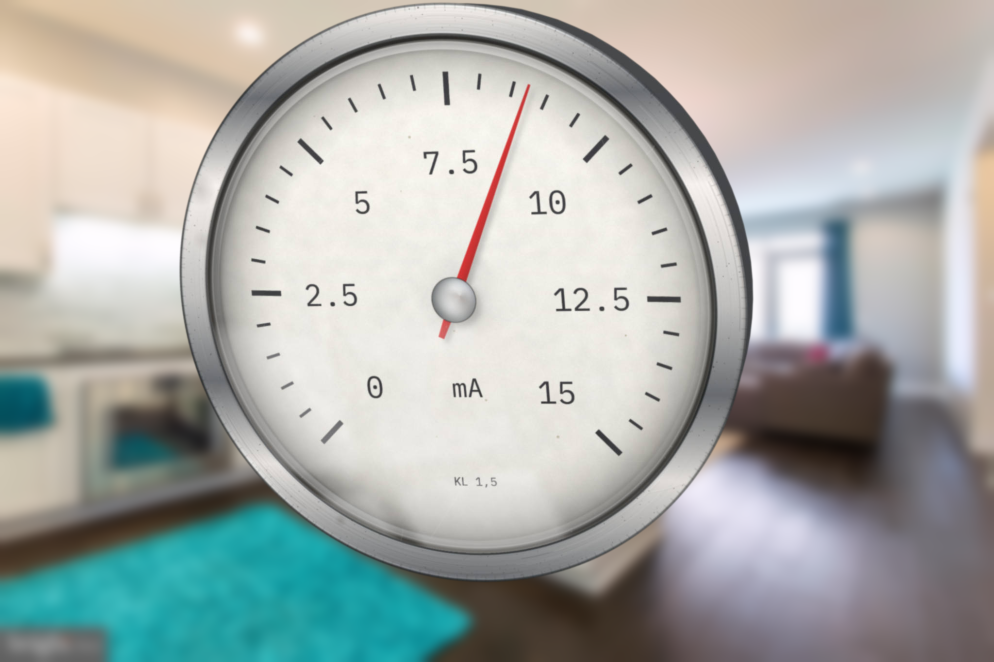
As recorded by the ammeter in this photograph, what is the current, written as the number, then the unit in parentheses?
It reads 8.75 (mA)
